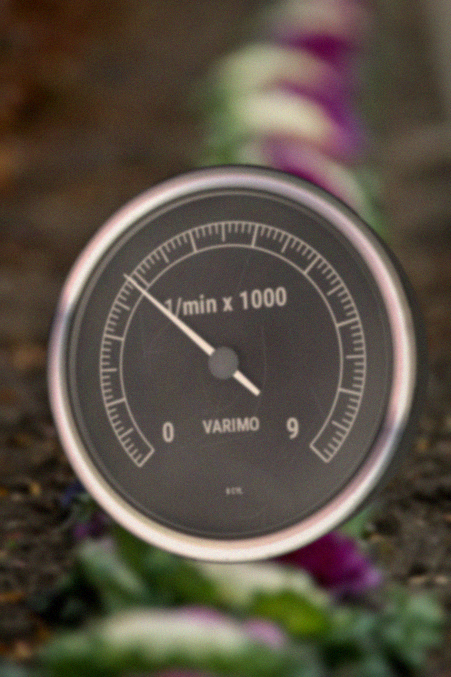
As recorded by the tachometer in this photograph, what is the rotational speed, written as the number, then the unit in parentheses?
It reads 2900 (rpm)
